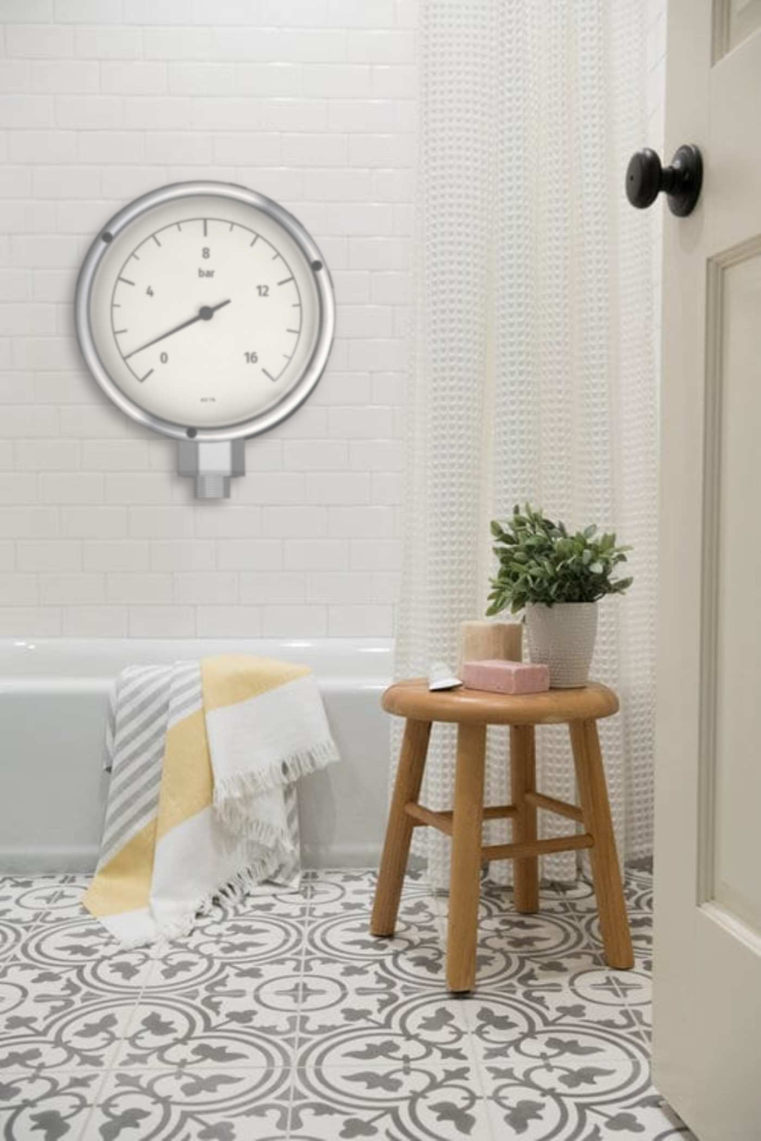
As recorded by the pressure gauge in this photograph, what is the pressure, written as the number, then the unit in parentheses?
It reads 1 (bar)
